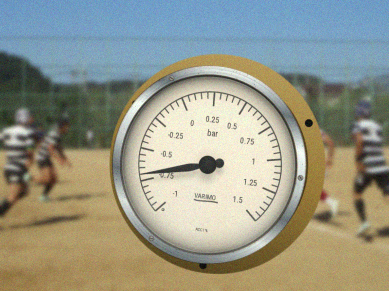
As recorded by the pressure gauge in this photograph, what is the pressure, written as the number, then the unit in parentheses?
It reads -0.7 (bar)
